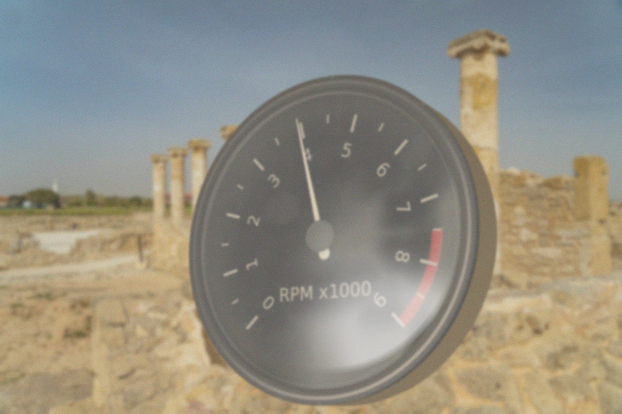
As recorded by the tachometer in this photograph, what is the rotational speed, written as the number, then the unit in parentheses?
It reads 4000 (rpm)
